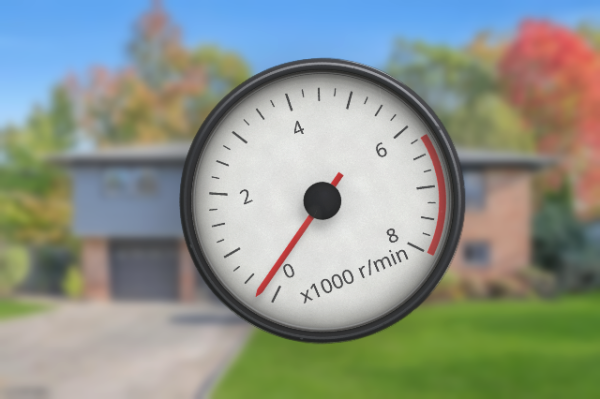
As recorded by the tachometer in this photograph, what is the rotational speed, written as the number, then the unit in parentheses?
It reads 250 (rpm)
